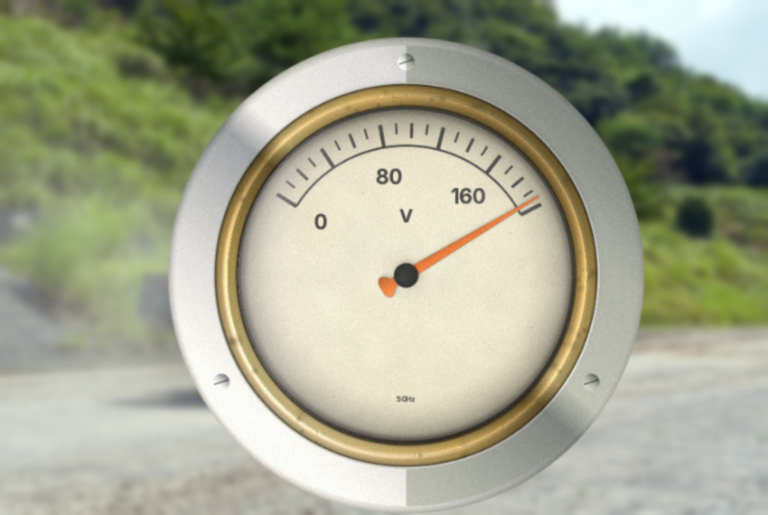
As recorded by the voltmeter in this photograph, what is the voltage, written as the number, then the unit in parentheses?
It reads 195 (V)
